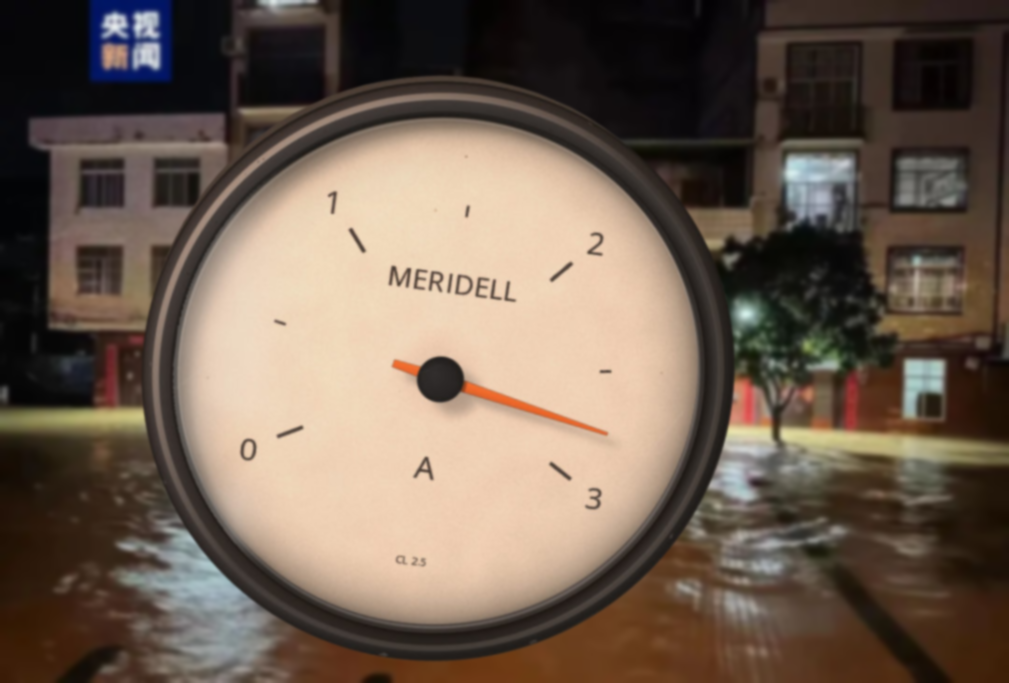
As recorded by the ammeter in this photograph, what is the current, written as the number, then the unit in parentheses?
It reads 2.75 (A)
